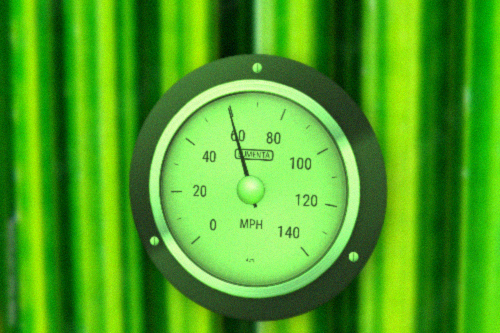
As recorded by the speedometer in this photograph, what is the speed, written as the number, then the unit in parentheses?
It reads 60 (mph)
